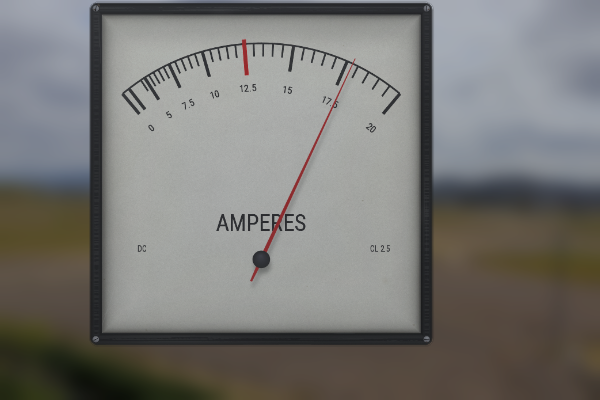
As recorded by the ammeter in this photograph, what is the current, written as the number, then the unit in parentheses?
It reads 17.75 (A)
